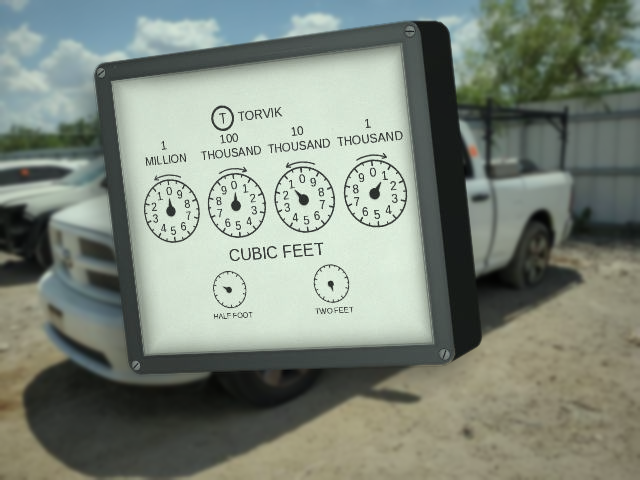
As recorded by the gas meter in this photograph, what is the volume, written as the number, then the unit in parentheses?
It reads 1100 (ft³)
